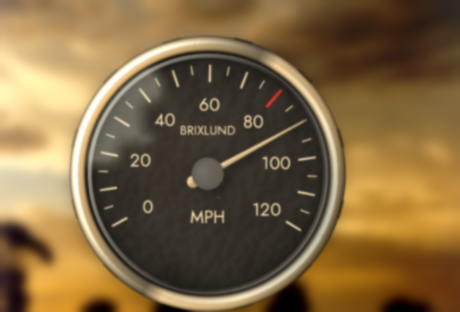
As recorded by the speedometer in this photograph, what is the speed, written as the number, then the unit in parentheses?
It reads 90 (mph)
